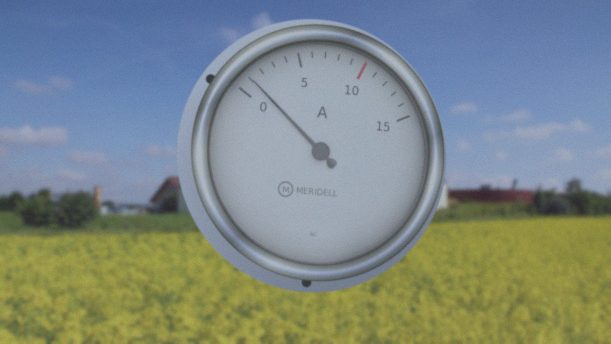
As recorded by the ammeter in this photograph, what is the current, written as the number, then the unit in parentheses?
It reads 1 (A)
